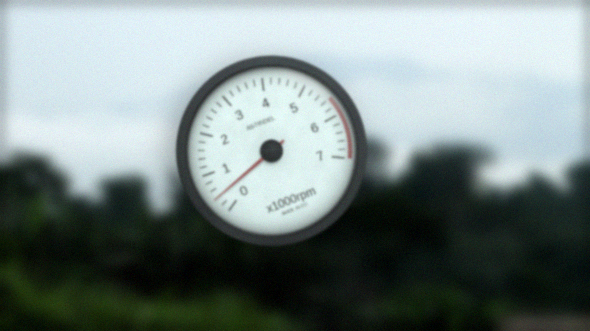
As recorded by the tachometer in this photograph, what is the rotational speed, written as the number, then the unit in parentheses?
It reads 400 (rpm)
